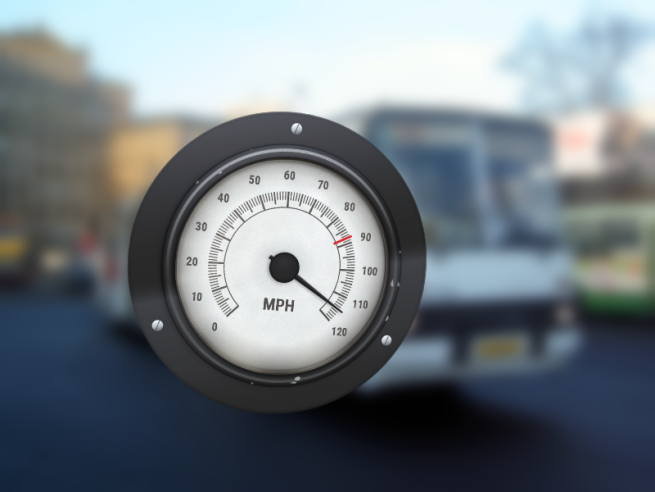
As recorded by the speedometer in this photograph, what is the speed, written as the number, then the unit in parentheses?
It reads 115 (mph)
